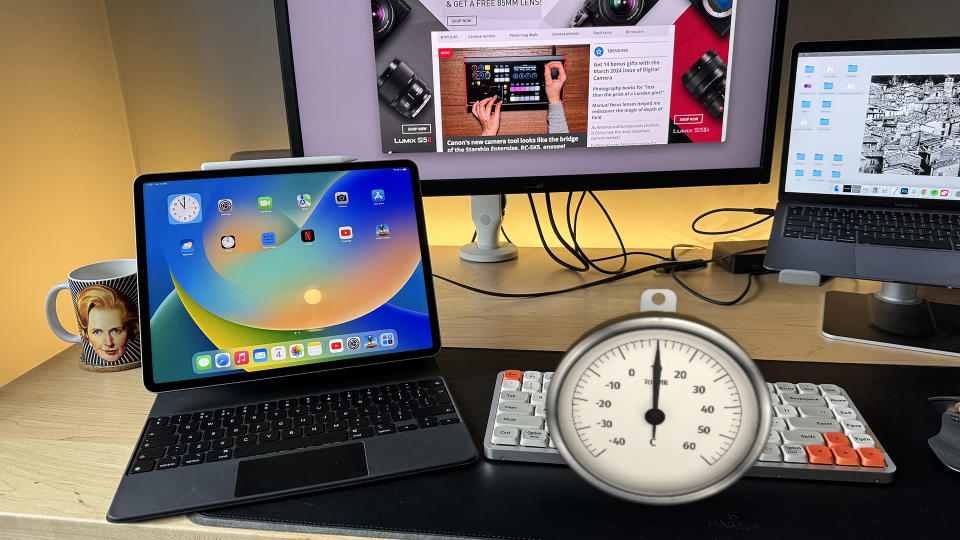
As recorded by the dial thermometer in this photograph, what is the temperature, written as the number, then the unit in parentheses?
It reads 10 (°C)
